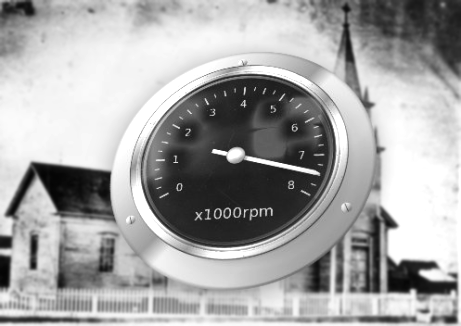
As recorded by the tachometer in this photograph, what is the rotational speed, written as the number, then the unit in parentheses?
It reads 7500 (rpm)
